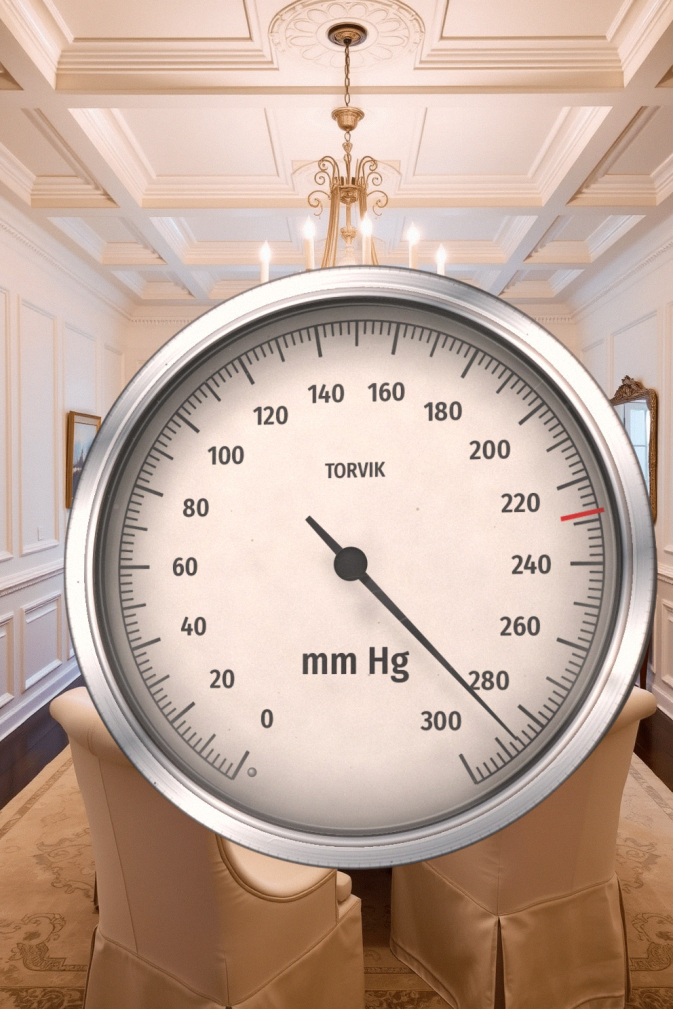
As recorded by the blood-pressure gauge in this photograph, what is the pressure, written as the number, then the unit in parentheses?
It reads 286 (mmHg)
